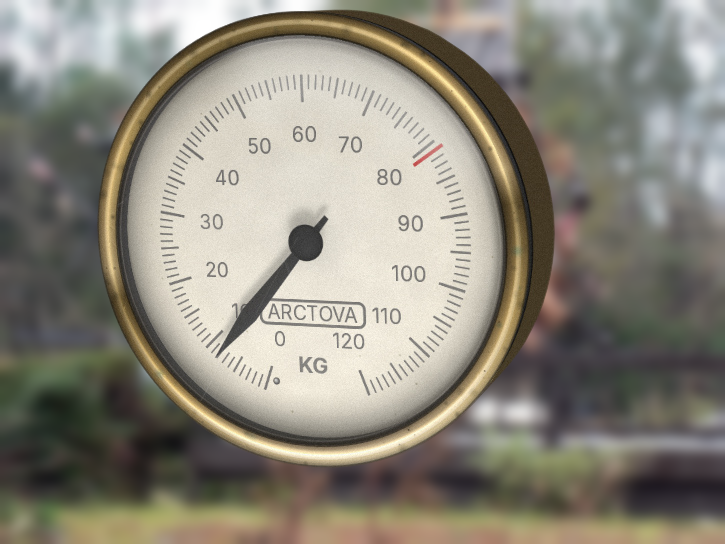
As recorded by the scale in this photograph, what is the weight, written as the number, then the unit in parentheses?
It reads 8 (kg)
